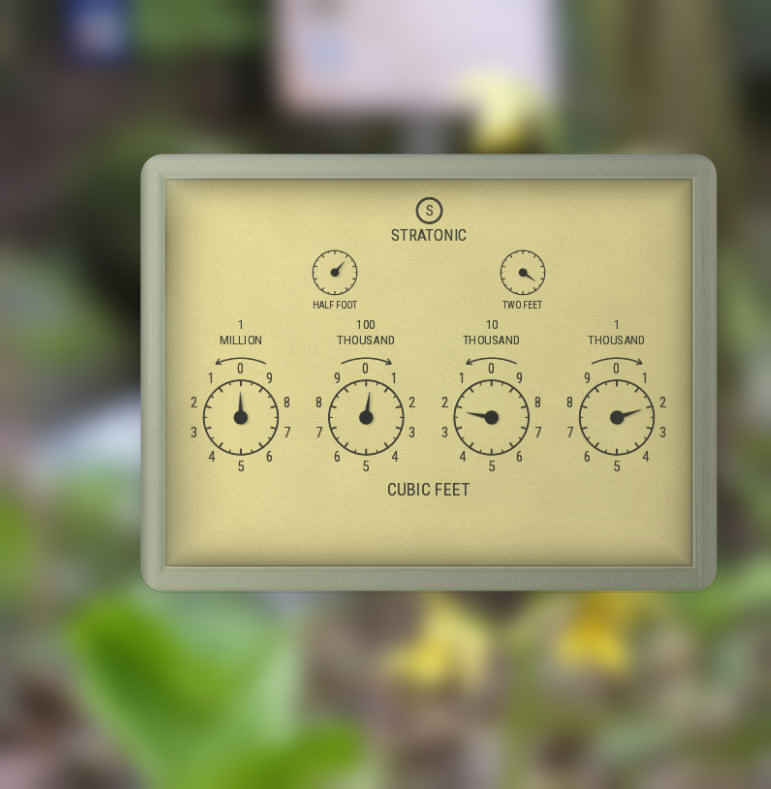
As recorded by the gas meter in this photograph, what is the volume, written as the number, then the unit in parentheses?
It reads 2200 (ft³)
